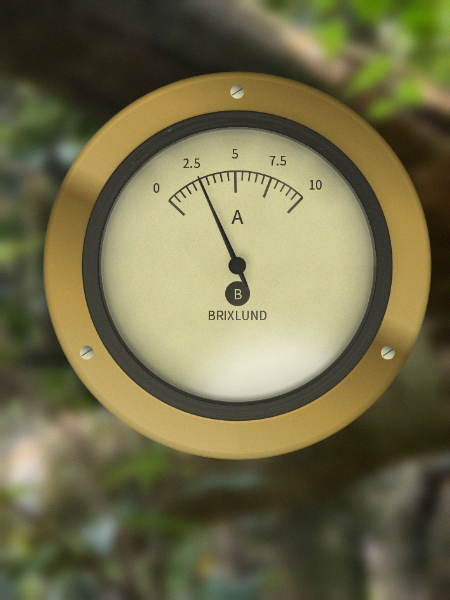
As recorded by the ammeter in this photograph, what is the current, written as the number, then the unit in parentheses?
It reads 2.5 (A)
